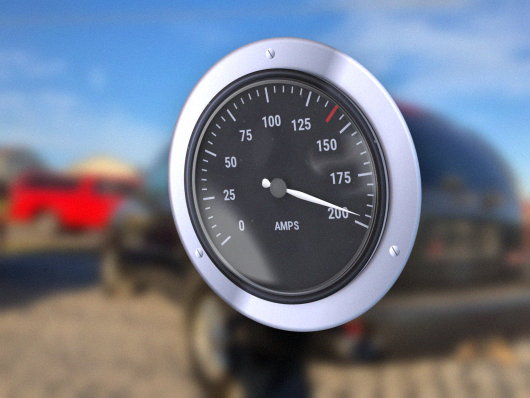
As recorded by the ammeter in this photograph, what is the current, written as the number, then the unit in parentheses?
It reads 195 (A)
